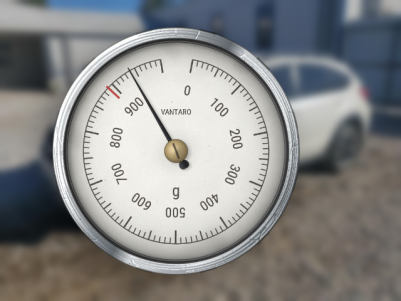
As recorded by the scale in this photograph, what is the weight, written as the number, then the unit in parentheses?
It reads 940 (g)
